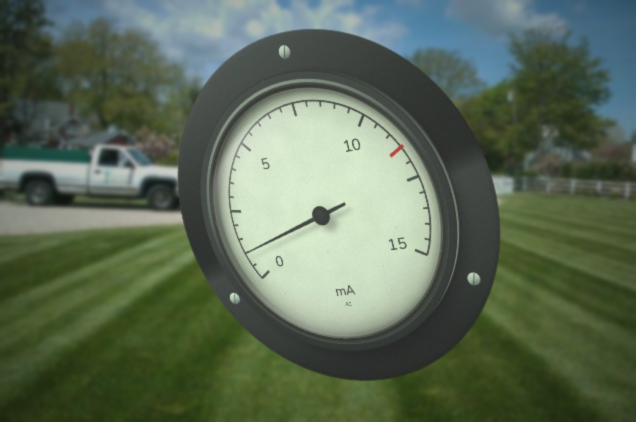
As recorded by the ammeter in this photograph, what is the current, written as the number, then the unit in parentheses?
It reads 1 (mA)
